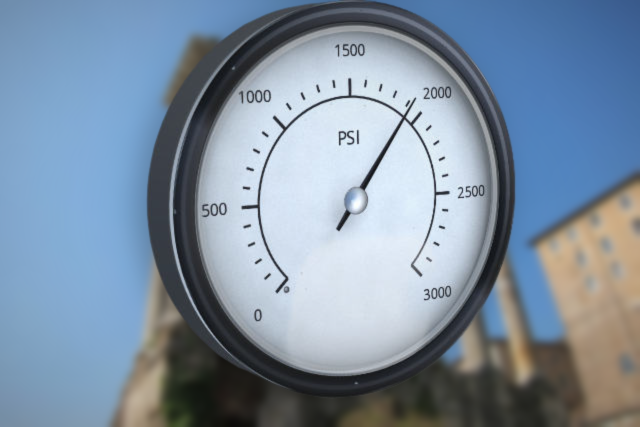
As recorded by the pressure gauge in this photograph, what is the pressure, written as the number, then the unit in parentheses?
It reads 1900 (psi)
